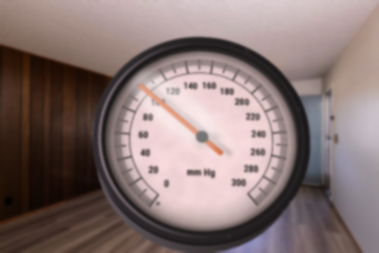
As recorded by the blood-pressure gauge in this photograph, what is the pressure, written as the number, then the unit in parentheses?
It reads 100 (mmHg)
